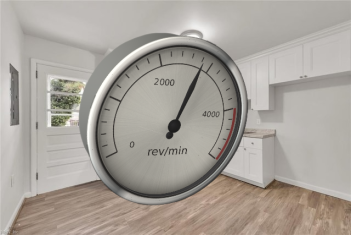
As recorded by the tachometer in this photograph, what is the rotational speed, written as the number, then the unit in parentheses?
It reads 2800 (rpm)
